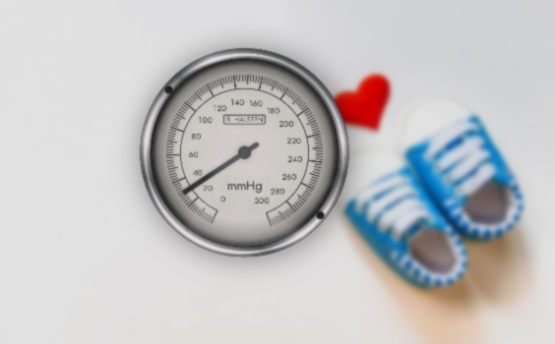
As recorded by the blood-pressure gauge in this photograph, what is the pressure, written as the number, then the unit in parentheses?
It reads 30 (mmHg)
